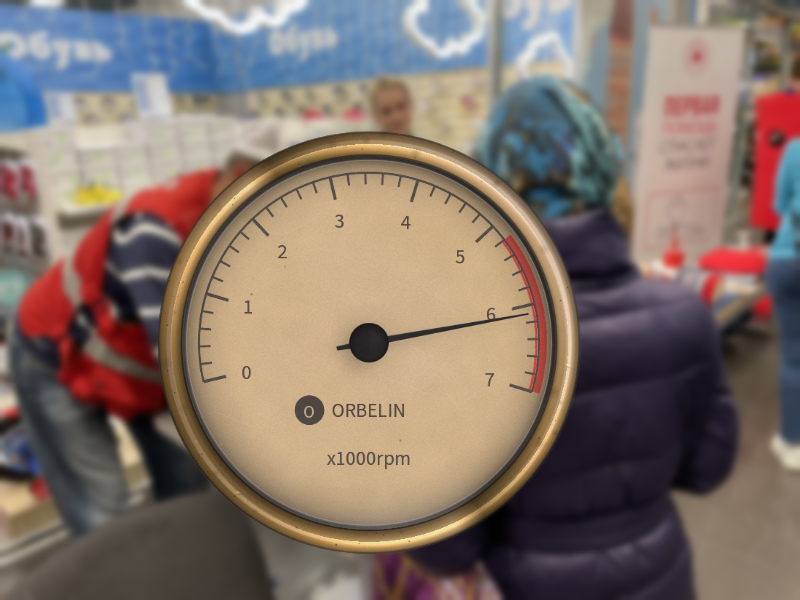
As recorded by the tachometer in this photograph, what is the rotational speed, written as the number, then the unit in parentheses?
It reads 6100 (rpm)
